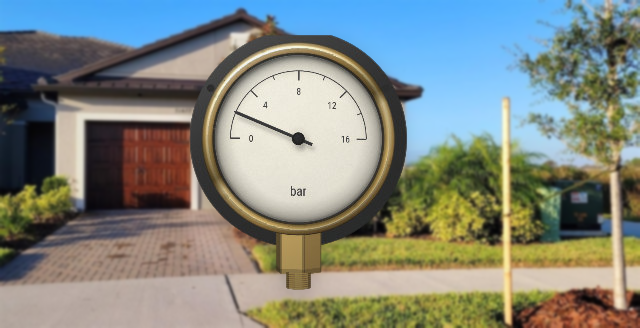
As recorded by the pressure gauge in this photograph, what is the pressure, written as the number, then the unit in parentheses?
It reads 2 (bar)
